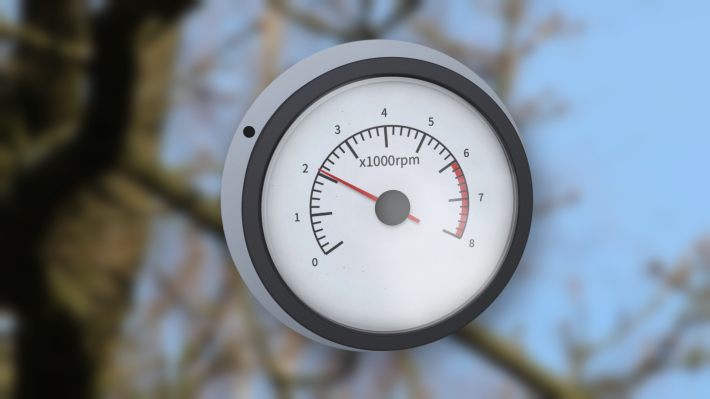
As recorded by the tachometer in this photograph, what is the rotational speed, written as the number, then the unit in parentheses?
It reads 2100 (rpm)
